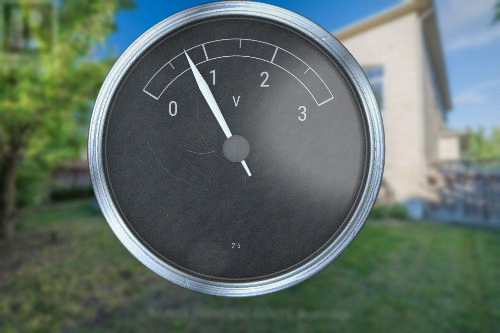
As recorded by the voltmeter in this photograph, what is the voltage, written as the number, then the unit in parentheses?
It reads 0.75 (V)
